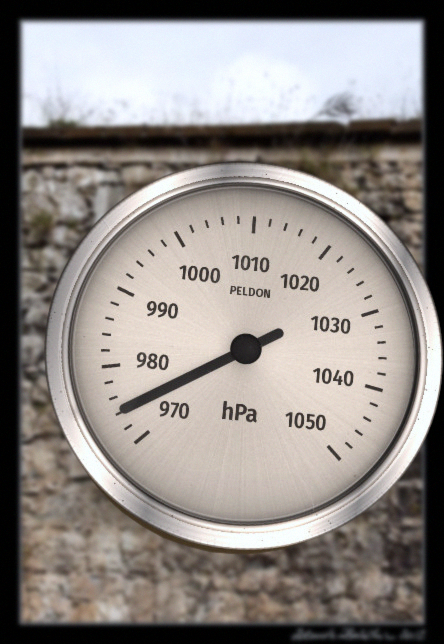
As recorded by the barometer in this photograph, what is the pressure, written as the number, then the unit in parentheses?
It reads 974 (hPa)
